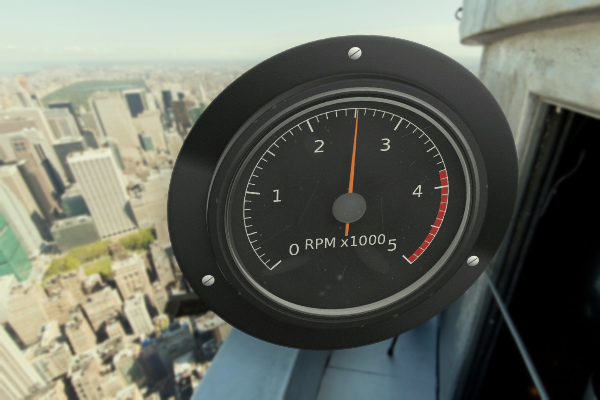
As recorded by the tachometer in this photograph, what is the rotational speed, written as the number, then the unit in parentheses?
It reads 2500 (rpm)
